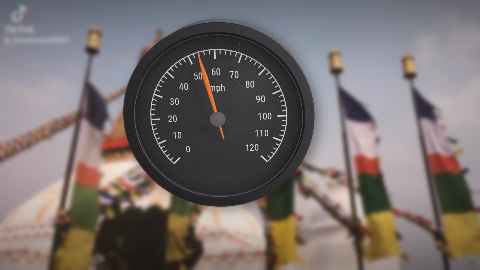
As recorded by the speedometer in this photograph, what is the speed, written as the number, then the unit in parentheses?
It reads 54 (mph)
